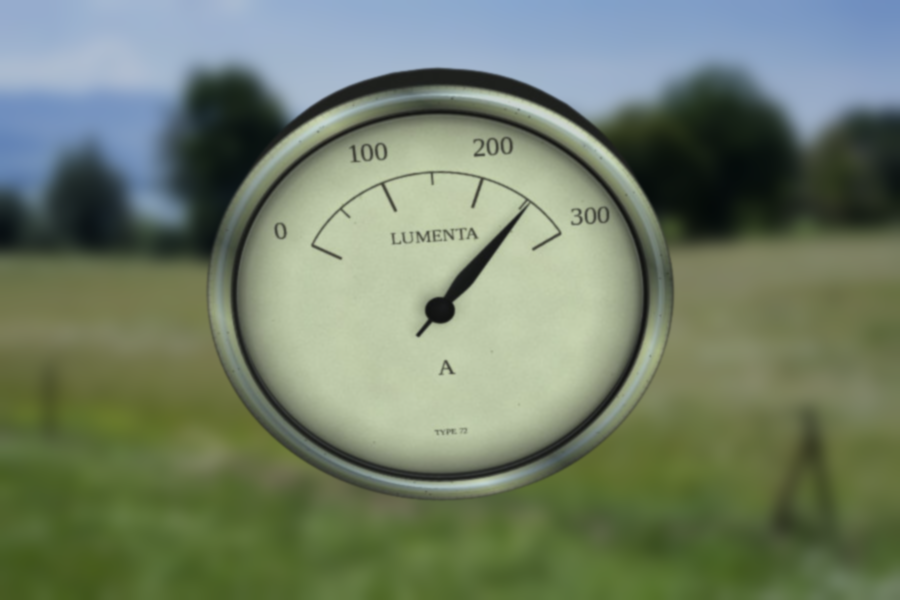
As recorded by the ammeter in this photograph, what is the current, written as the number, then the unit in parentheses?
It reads 250 (A)
